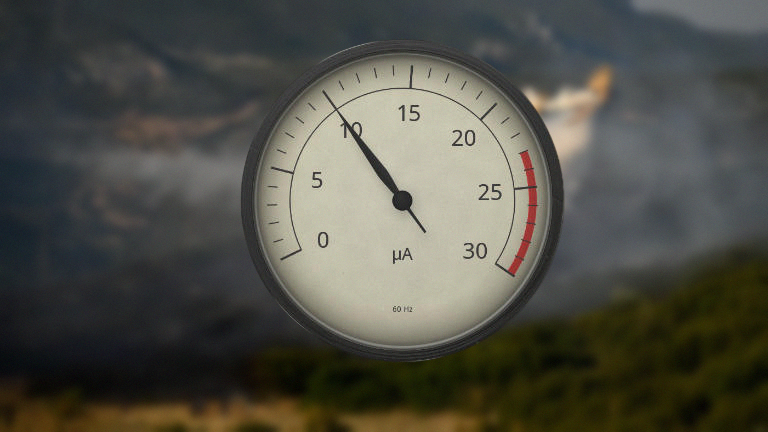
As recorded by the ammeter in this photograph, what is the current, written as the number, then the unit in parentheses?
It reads 10 (µA)
